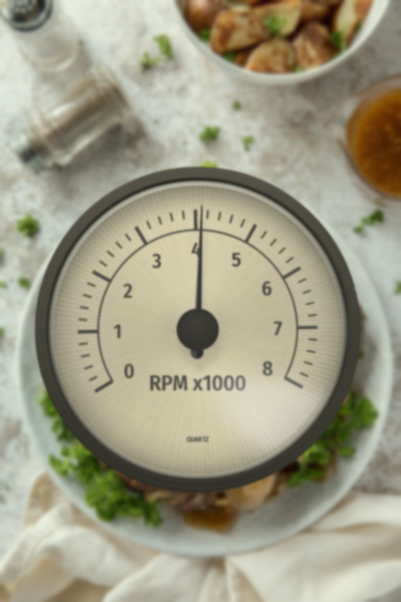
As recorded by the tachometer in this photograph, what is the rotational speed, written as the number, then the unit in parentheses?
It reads 4100 (rpm)
